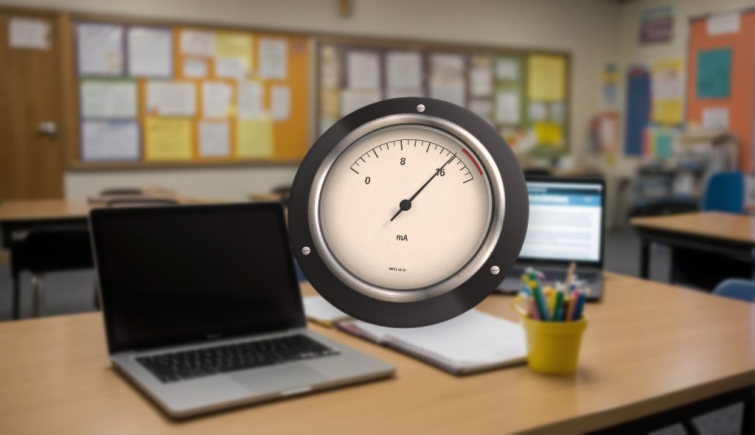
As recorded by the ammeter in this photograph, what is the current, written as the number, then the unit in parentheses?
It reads 16 (mA)
